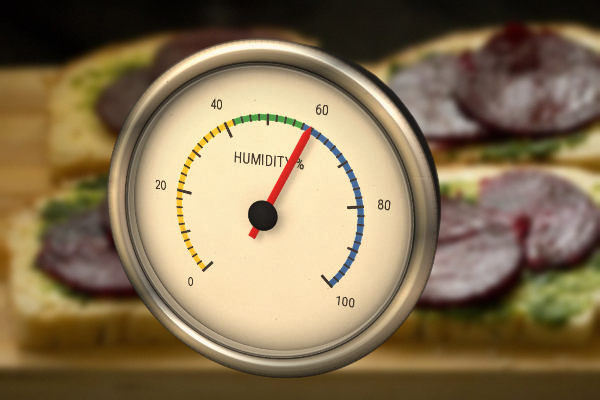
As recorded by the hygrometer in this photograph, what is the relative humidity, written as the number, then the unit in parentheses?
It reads 60 (%)
